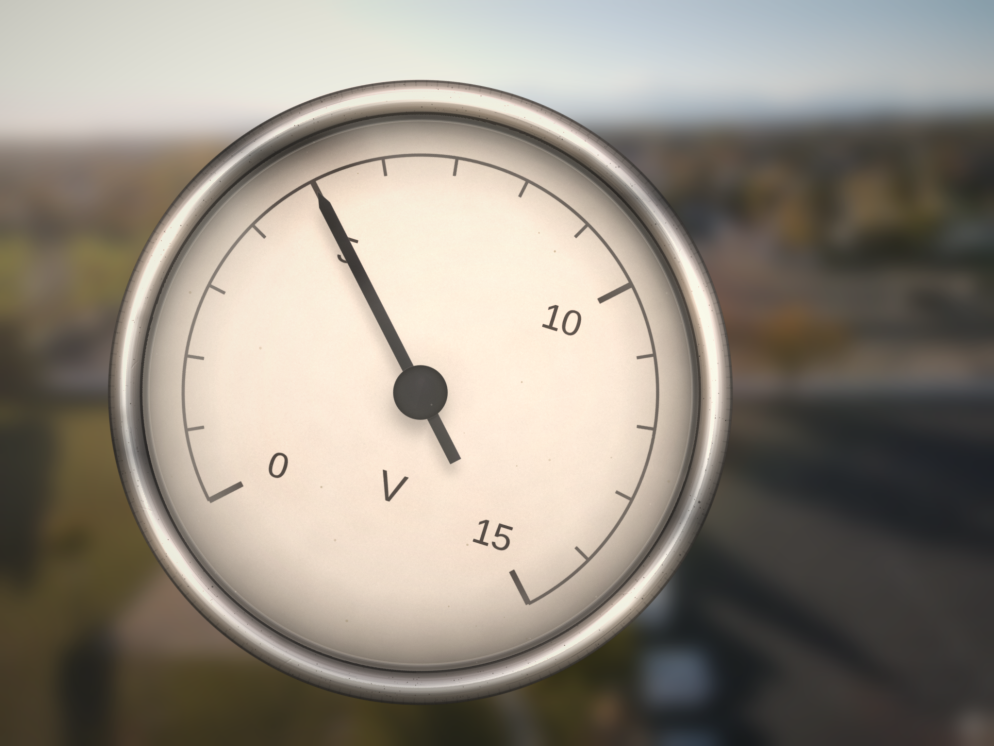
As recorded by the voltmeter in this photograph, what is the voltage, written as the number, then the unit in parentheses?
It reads 5 (V)
